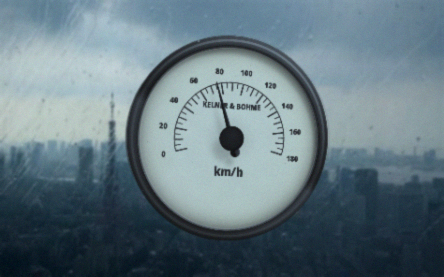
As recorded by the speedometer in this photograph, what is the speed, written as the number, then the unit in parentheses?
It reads 75 (km/h)
